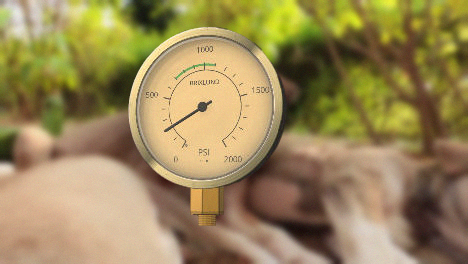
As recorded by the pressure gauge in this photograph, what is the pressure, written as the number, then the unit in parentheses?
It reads 200 (psi)
